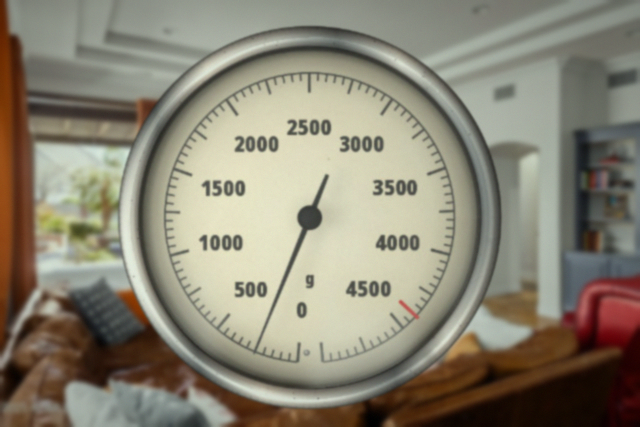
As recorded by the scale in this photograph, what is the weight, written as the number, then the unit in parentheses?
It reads 250 (g)
